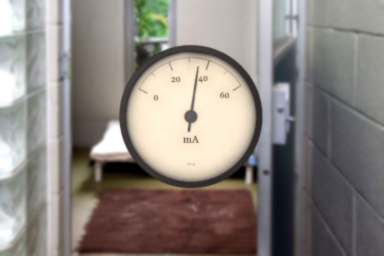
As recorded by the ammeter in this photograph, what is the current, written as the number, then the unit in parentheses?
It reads 35 (mA)
